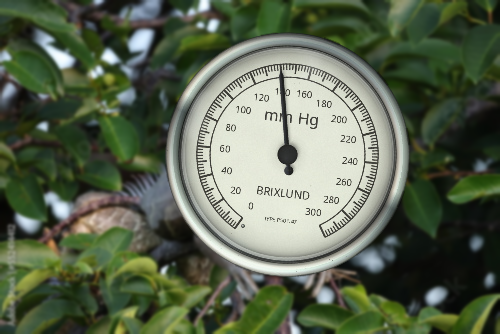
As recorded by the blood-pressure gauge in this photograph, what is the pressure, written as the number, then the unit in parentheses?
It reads 140 (mmHg)
